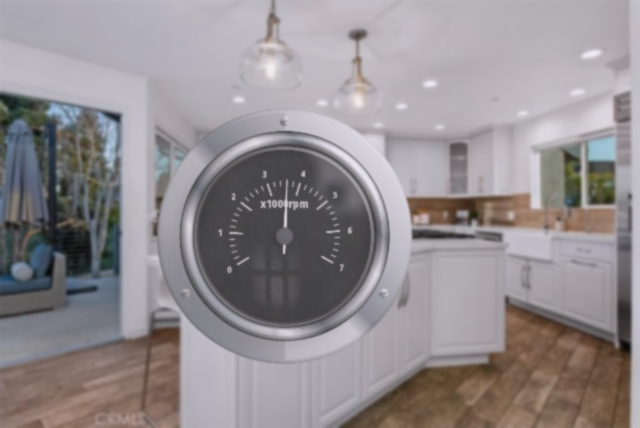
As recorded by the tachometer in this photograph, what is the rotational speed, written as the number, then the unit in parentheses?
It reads 3600 (rpm)
